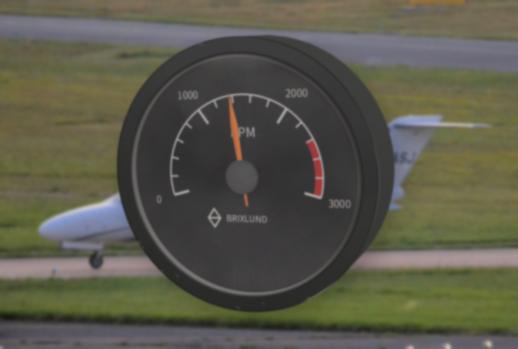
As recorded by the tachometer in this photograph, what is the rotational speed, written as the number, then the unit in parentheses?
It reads 1400 (rpm)
